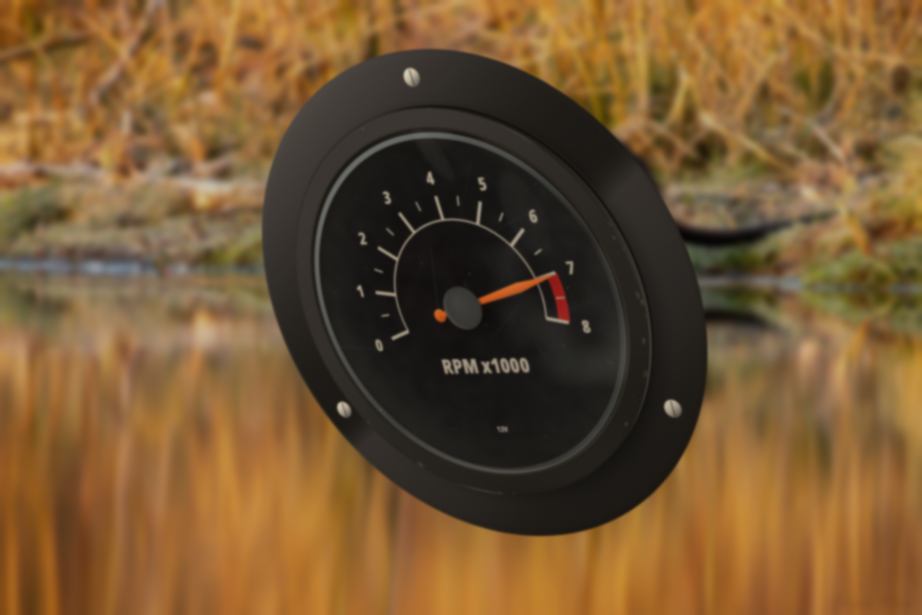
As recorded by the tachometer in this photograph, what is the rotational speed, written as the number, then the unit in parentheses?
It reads 7000 (rpm)
